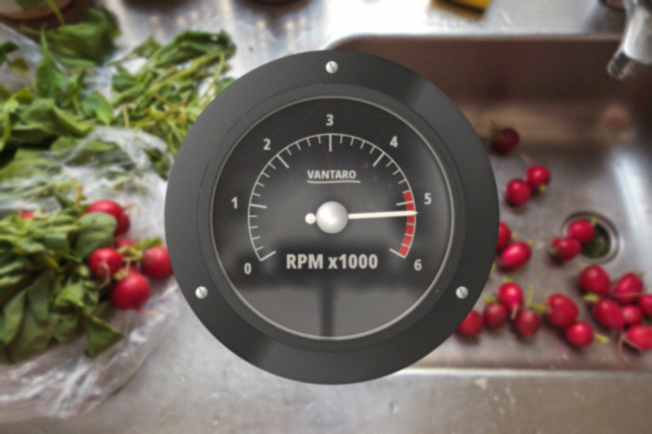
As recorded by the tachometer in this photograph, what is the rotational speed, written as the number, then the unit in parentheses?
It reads 5200 (rpm)
